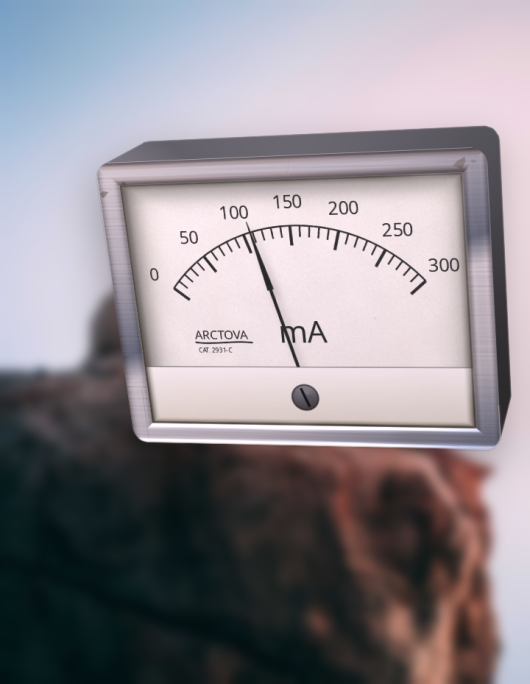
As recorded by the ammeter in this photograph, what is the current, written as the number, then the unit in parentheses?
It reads 110 (mA)
